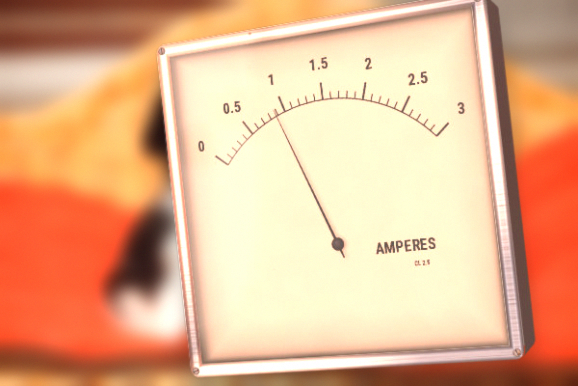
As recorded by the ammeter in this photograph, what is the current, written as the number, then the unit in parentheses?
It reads 0.9 (A)
